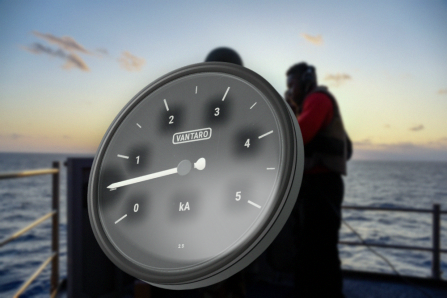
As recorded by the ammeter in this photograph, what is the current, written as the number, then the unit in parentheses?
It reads 0.5 (kA)
